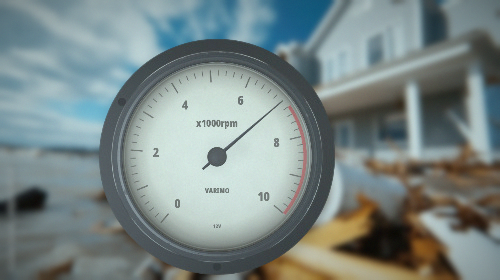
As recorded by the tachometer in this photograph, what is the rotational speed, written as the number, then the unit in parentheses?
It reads 7000 (rpm)
